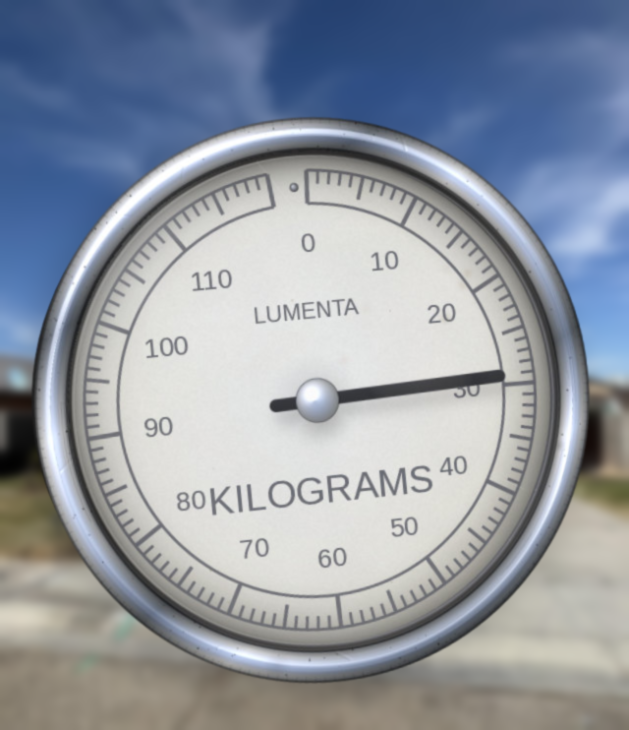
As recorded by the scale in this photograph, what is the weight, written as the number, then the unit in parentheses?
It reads 29 (kg)
